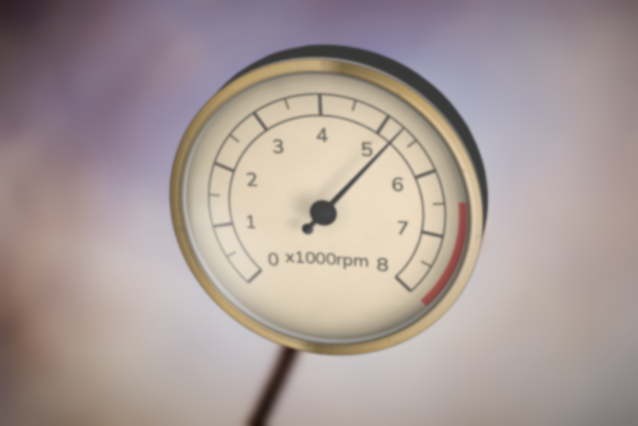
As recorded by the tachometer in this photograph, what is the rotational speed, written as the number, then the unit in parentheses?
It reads 5250 (rpm)
